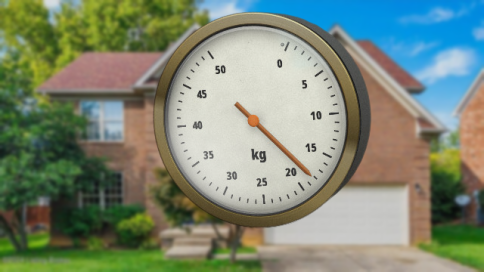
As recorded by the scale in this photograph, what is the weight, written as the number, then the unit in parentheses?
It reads 18 (kg)
